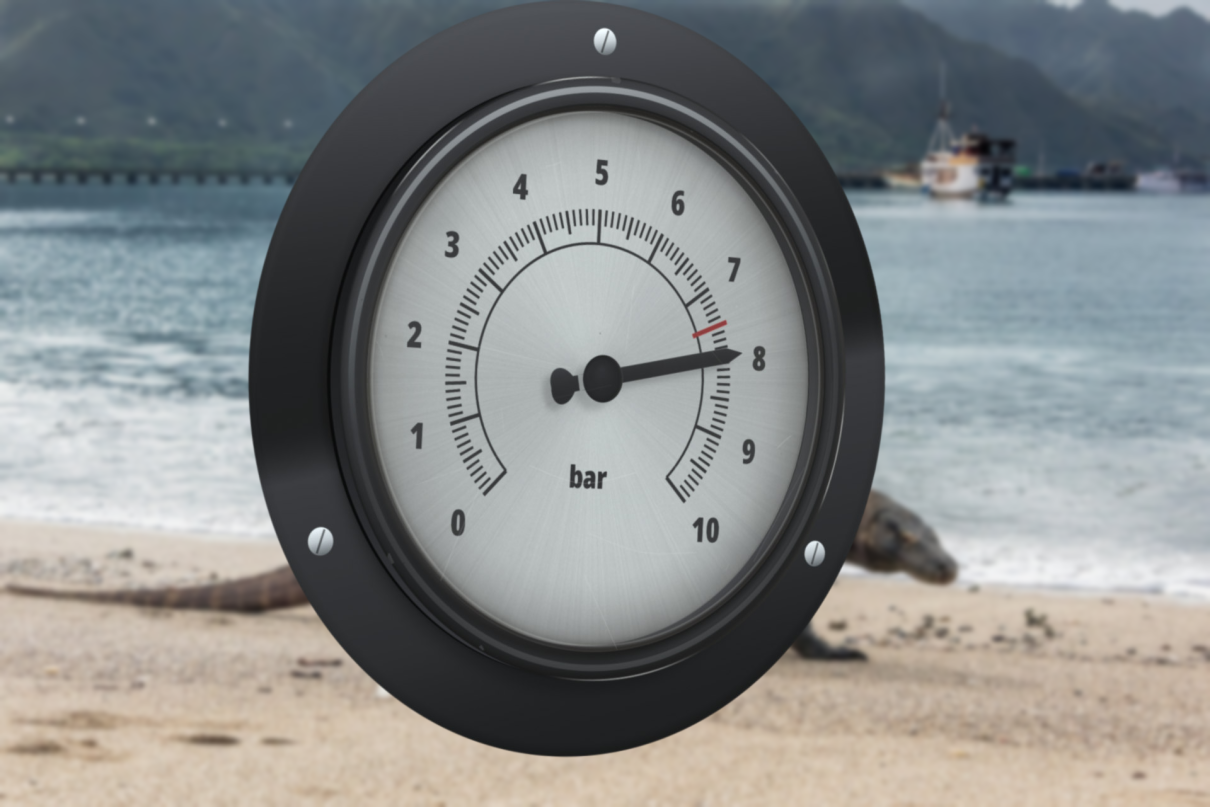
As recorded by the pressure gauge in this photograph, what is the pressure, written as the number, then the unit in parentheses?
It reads 7.9 (bar)
